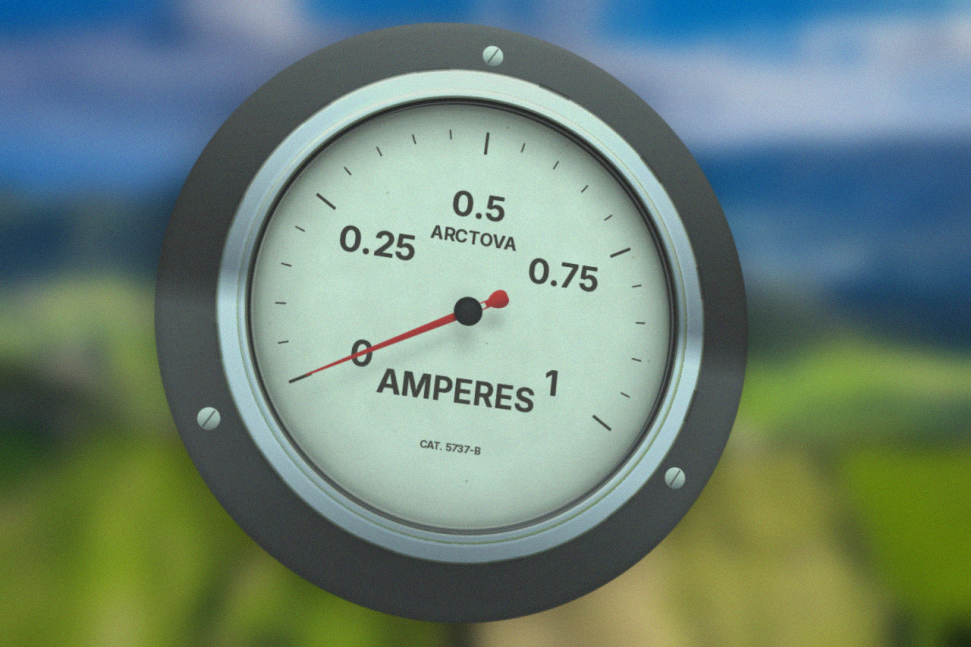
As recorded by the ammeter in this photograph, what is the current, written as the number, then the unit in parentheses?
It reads 0 (A)
